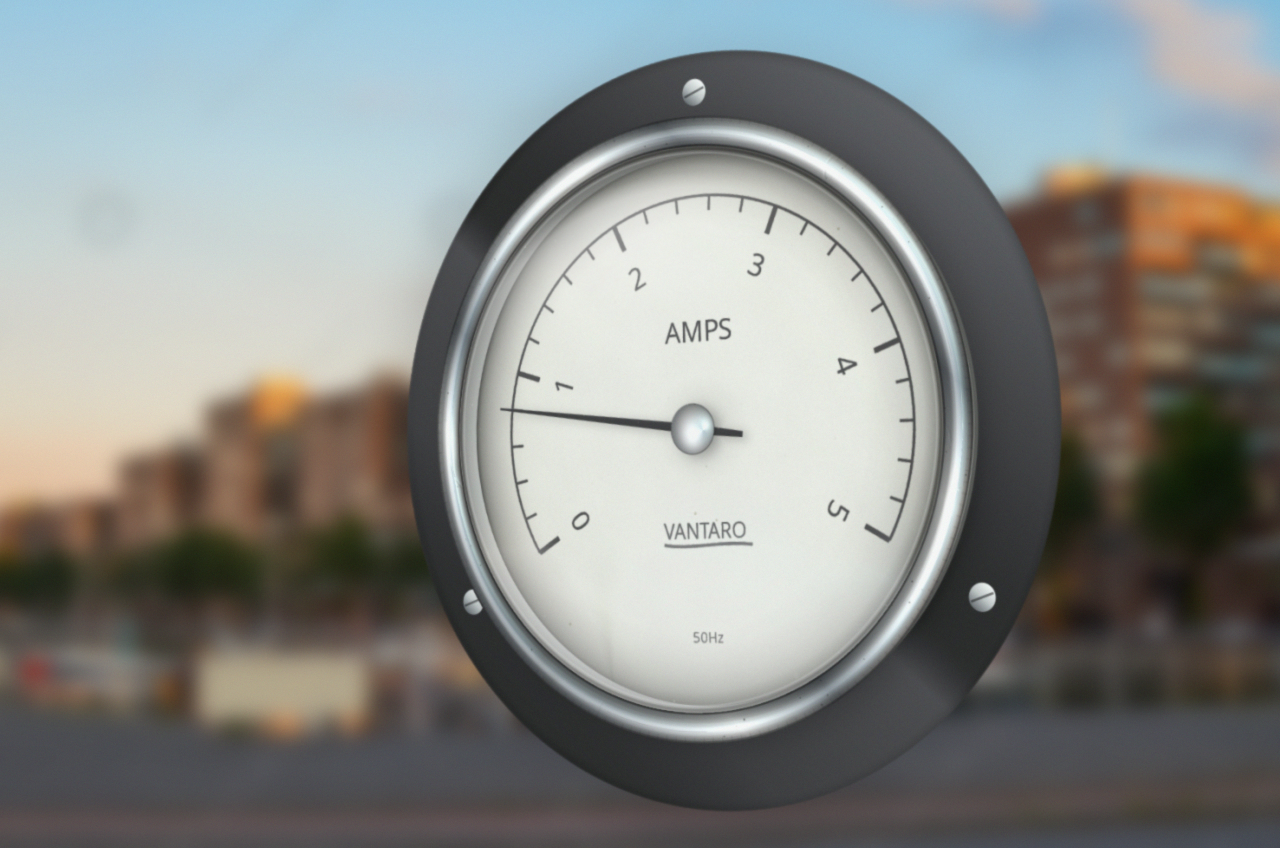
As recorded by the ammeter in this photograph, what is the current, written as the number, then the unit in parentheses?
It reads 0.8 (A)
